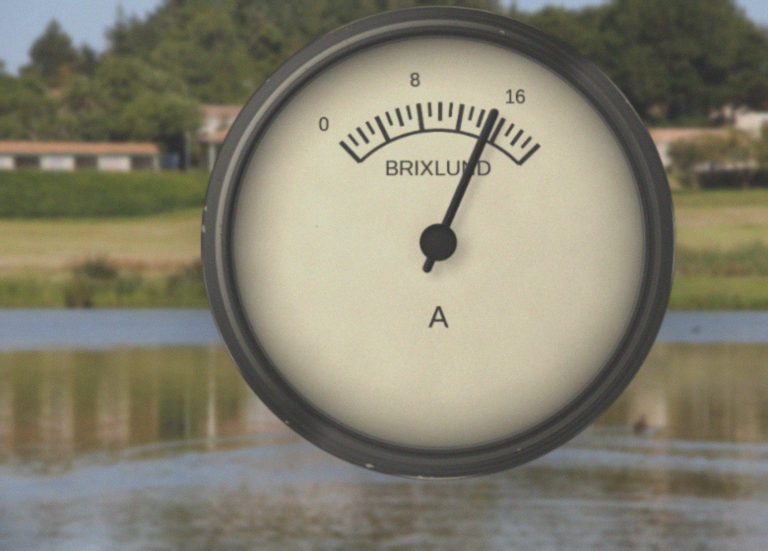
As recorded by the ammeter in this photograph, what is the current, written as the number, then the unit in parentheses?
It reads 15 (A)
